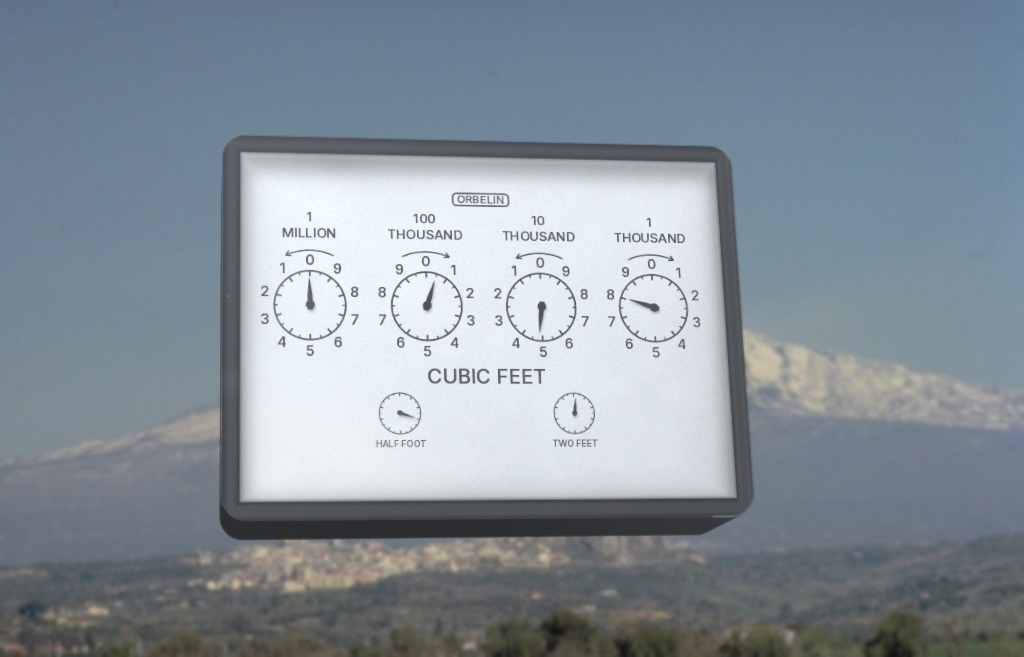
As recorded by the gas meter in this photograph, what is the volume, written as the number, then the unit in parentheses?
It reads 4800 (ft³)
